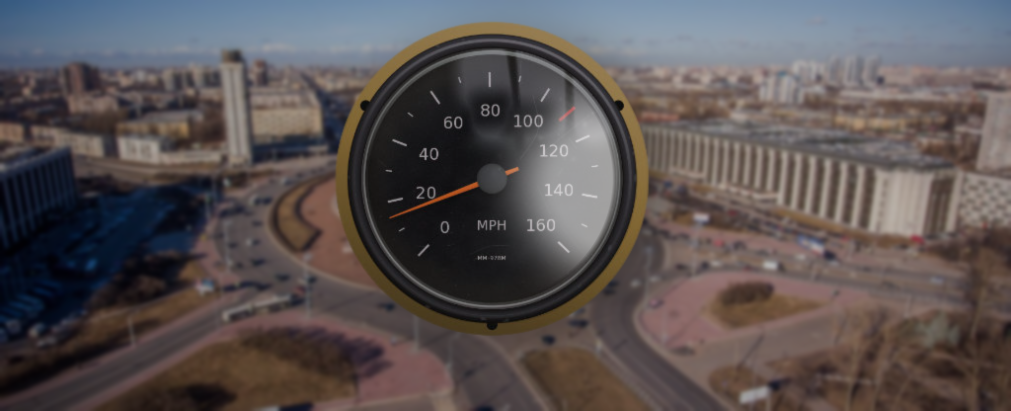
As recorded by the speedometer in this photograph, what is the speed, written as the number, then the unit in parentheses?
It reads 15 (mph)
